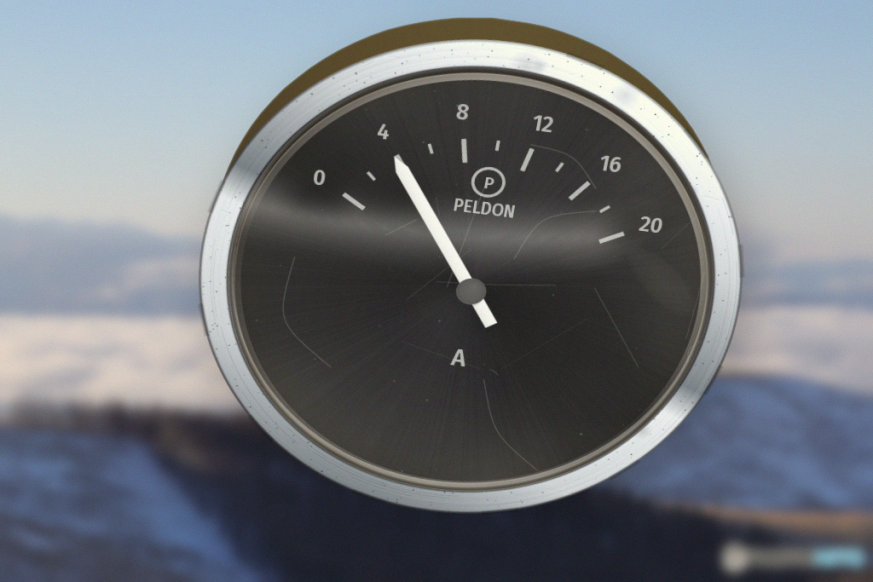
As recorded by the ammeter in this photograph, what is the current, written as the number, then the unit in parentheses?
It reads 4 (A)
